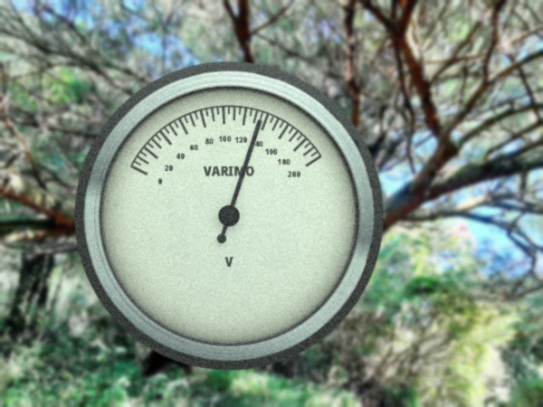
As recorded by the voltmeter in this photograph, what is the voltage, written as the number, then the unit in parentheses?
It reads 135 (V)
